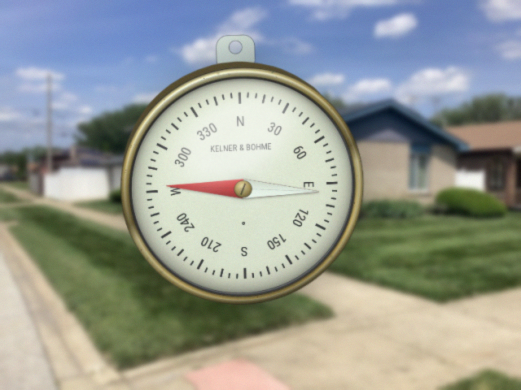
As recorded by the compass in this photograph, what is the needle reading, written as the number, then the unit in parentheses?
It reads 275 (°)
